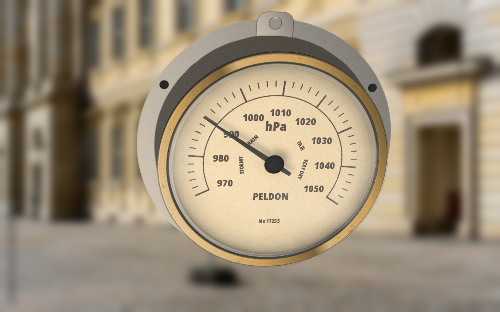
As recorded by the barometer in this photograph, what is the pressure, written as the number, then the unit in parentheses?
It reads 990 (hPa)
